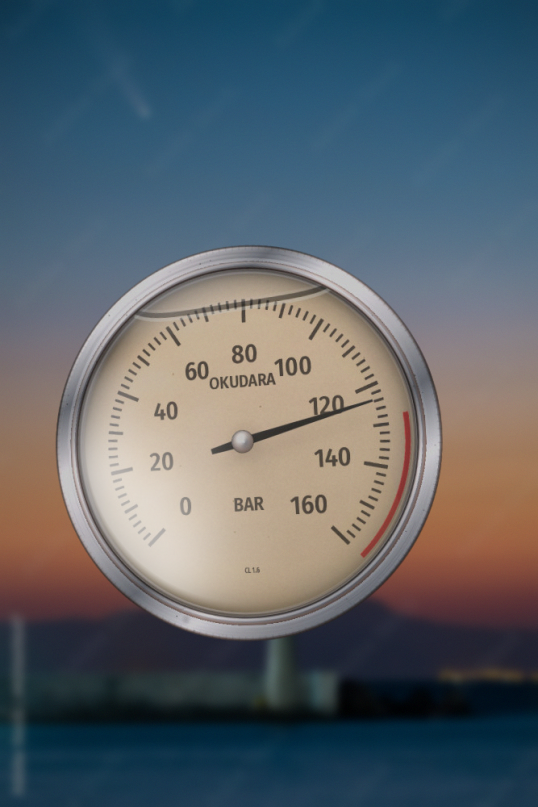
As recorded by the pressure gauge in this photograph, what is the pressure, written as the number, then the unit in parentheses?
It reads 124 (bar)
